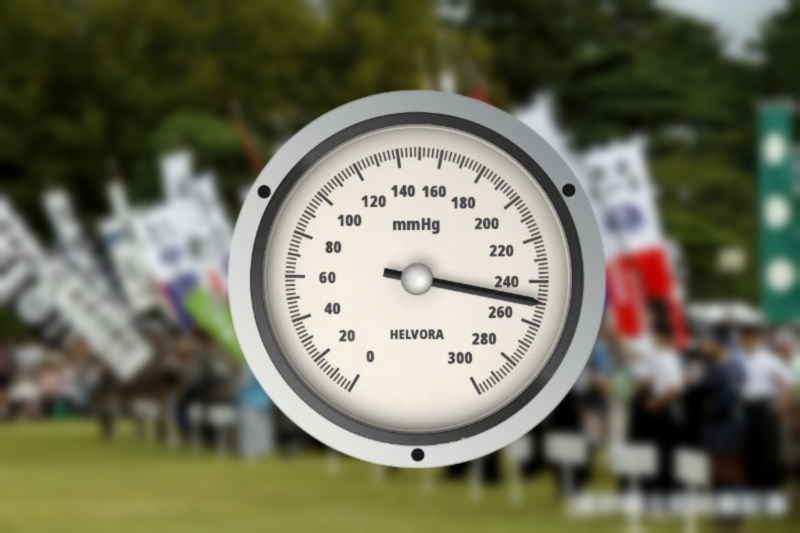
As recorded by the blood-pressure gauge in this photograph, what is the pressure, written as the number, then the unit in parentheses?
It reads 250 (mmHg)
